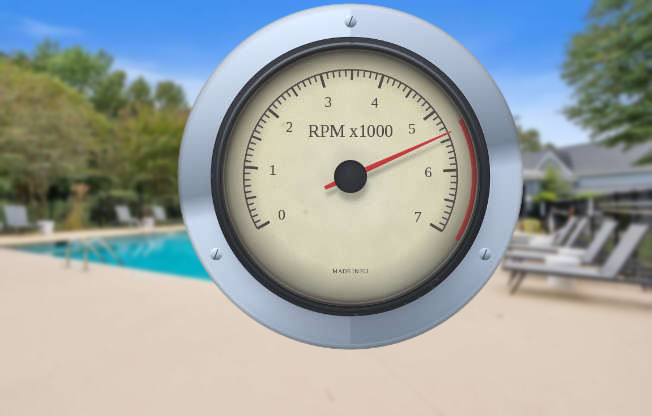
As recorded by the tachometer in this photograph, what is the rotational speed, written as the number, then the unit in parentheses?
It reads 5400 (rpm)
